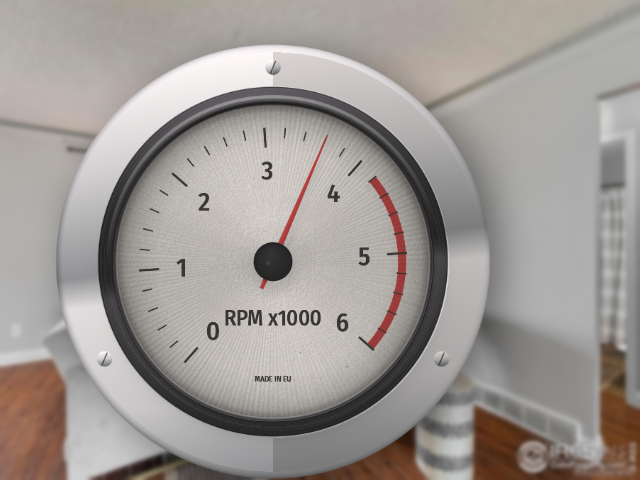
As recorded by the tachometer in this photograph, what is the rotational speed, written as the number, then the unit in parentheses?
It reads 3600 (rpm)
